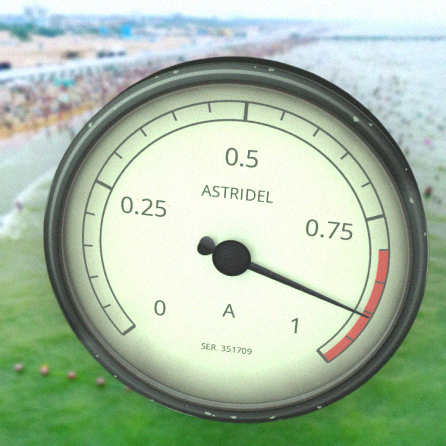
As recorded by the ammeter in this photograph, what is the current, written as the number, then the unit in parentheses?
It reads 0.9 (A)
